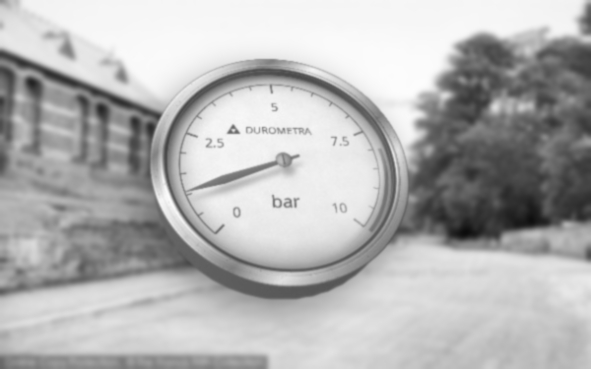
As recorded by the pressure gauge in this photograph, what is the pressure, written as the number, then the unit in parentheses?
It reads 1 (bar)
